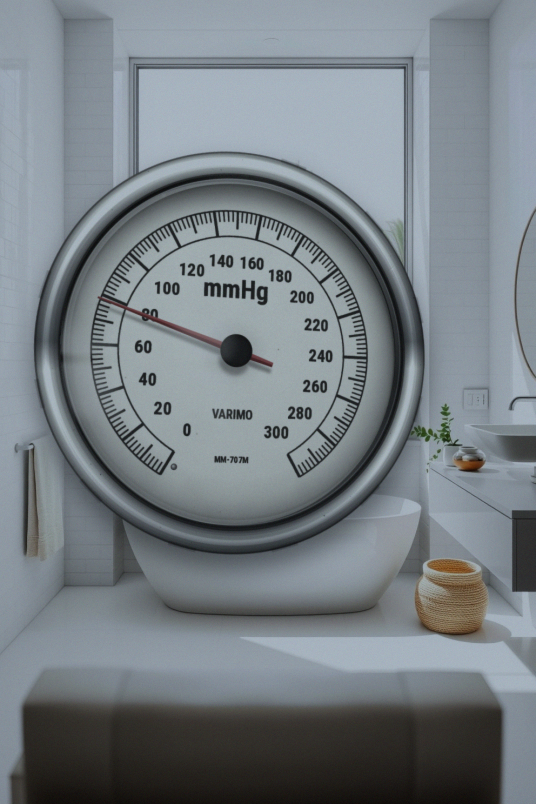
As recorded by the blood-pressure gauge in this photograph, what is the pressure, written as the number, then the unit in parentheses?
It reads 78 (mmHg)
